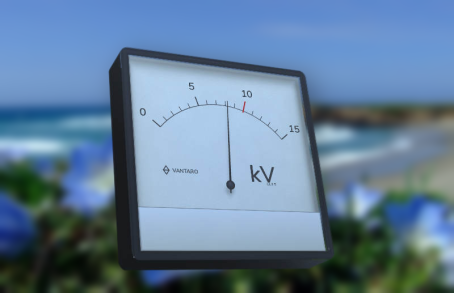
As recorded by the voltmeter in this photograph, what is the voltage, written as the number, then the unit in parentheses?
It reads 8 (kV)
